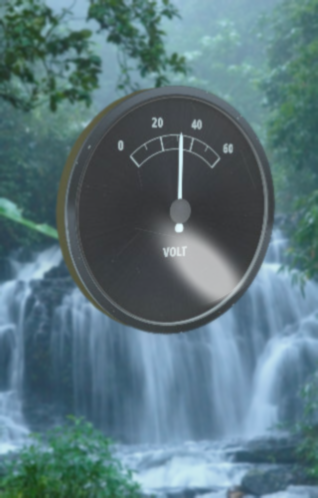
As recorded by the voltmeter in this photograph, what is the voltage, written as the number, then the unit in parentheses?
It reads 30 (V)
